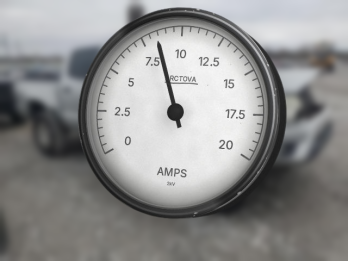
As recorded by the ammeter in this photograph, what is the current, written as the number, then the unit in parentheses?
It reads 8.5 (A)
